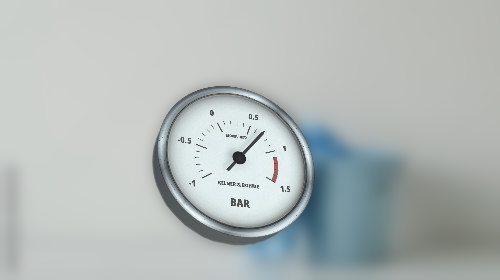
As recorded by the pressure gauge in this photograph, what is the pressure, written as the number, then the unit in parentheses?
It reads 0.7 (bar)
